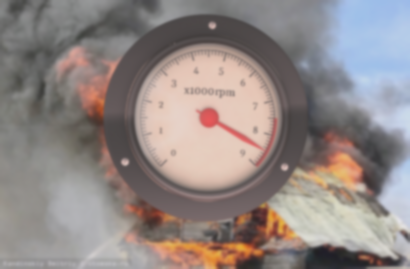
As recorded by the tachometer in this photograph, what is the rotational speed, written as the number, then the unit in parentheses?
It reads 8500 (rpm)
